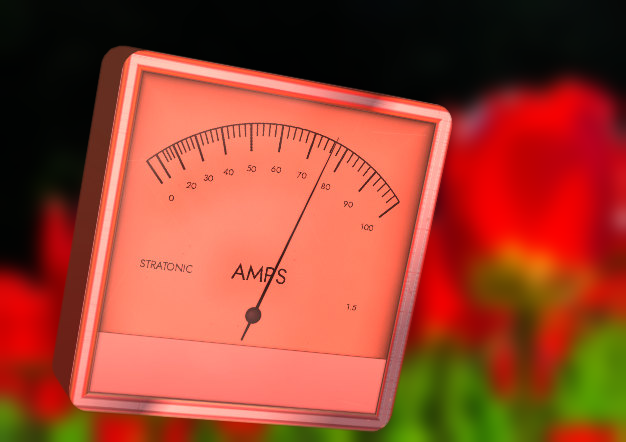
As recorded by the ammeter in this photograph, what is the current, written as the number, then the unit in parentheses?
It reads 76 (A)
